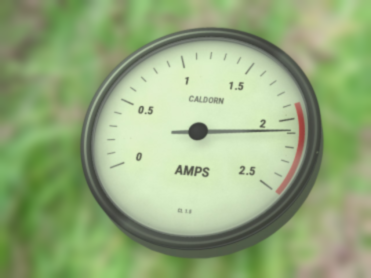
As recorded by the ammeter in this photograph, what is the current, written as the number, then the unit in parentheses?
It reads 2.1 (A)
